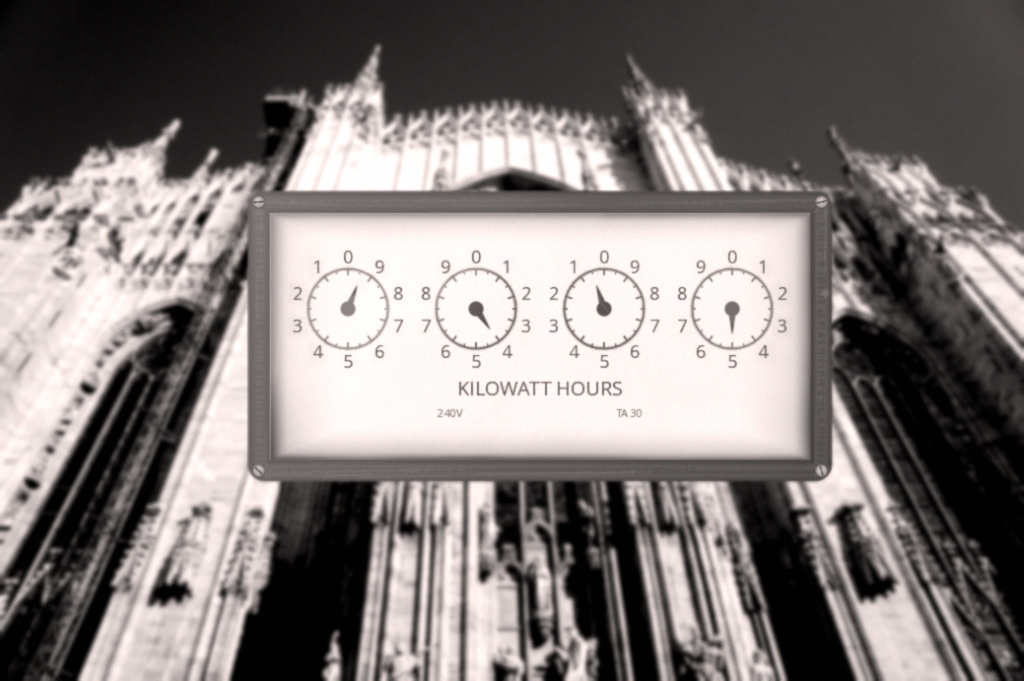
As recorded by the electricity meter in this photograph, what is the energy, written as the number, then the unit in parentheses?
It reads 9405 (kWh)
